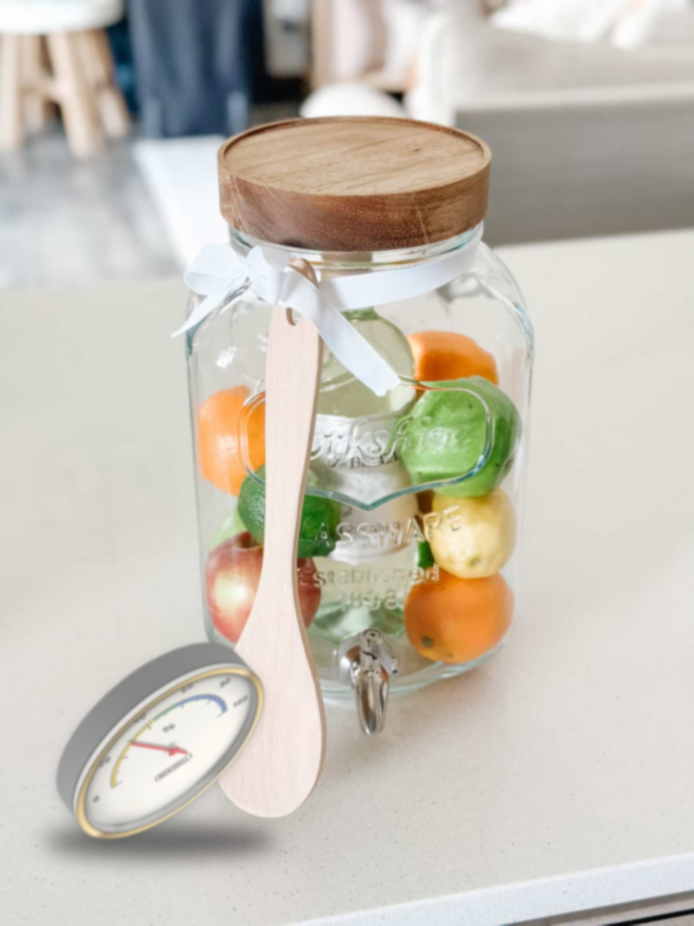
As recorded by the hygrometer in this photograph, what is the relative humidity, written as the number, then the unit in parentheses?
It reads 30 (%)
